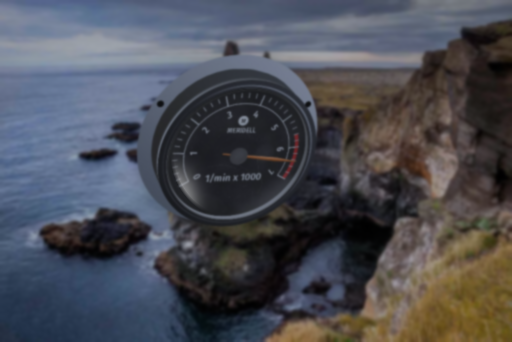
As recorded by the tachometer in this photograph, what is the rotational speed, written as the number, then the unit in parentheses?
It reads 6400 (rpm)
